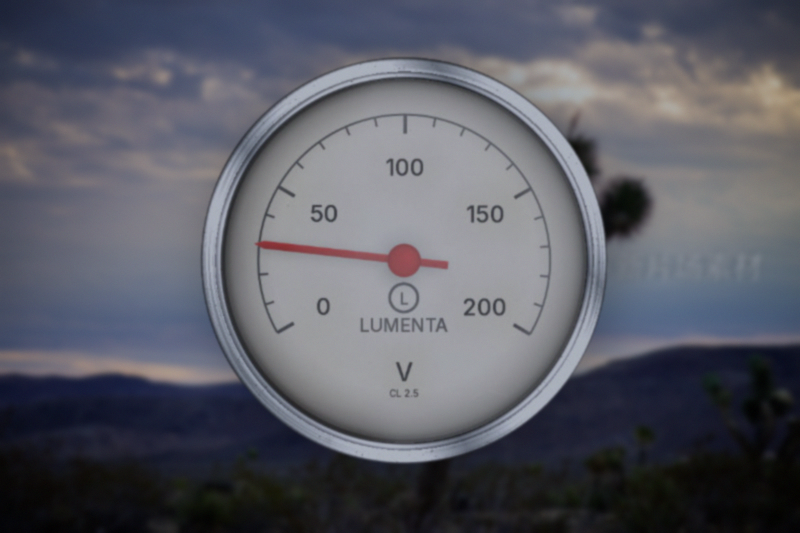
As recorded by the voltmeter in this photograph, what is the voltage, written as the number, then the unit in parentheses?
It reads 30 (V)
